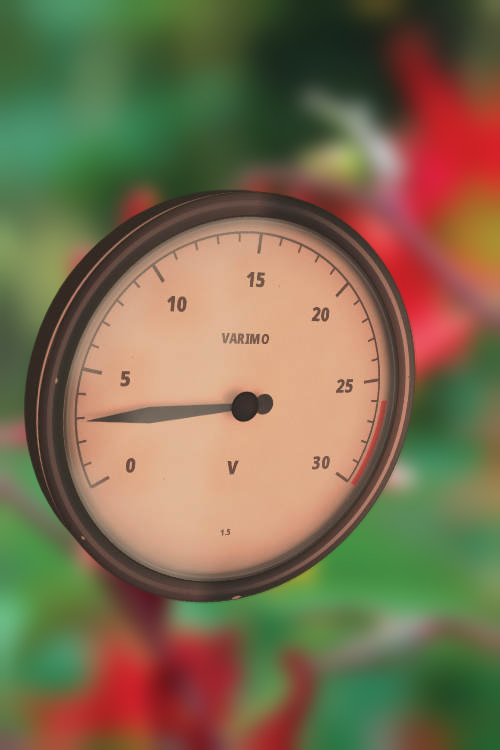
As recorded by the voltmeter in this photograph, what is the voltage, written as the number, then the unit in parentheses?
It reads 3 (V)
